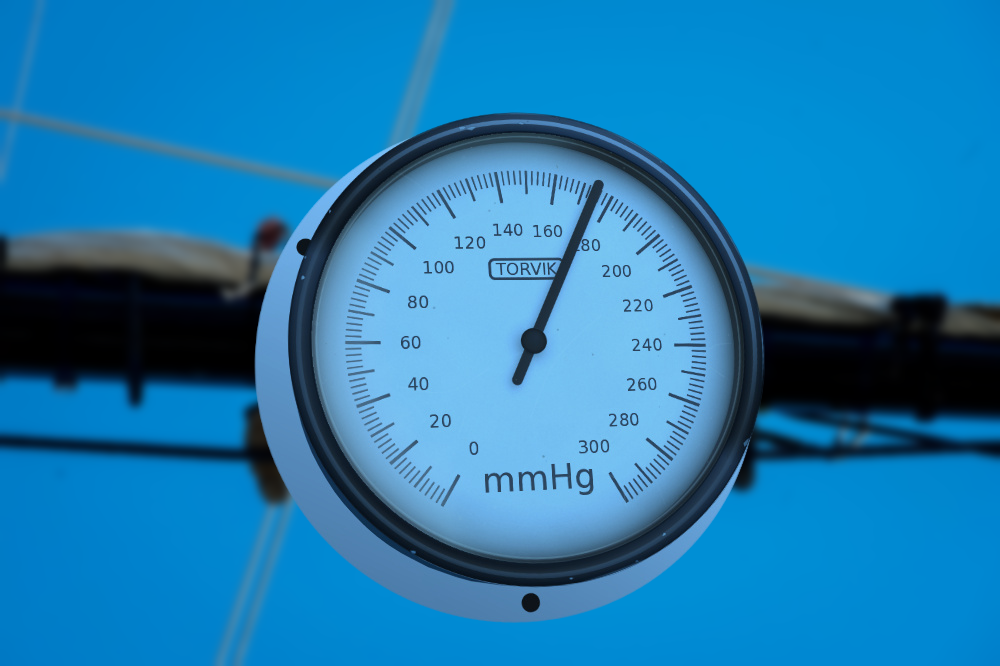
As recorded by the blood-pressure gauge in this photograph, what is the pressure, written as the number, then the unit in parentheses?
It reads 174 (mmHg)
